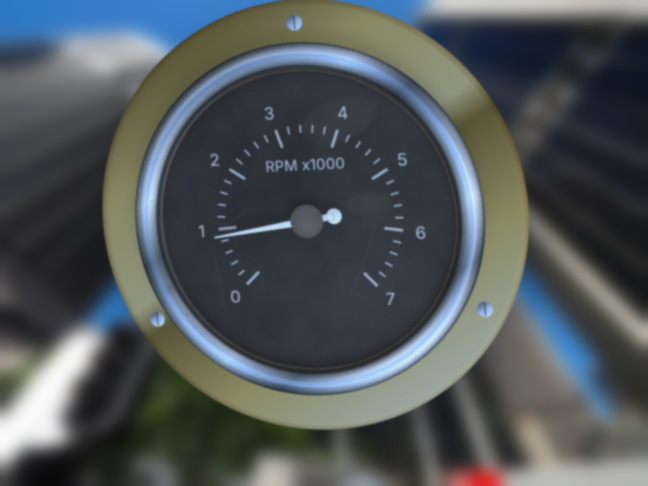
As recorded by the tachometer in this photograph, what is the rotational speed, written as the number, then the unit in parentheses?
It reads 900 (rpm)
